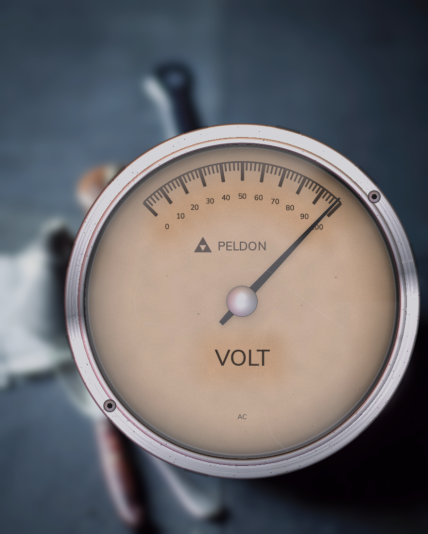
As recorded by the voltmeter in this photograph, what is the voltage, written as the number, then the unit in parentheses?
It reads 98 (V)
